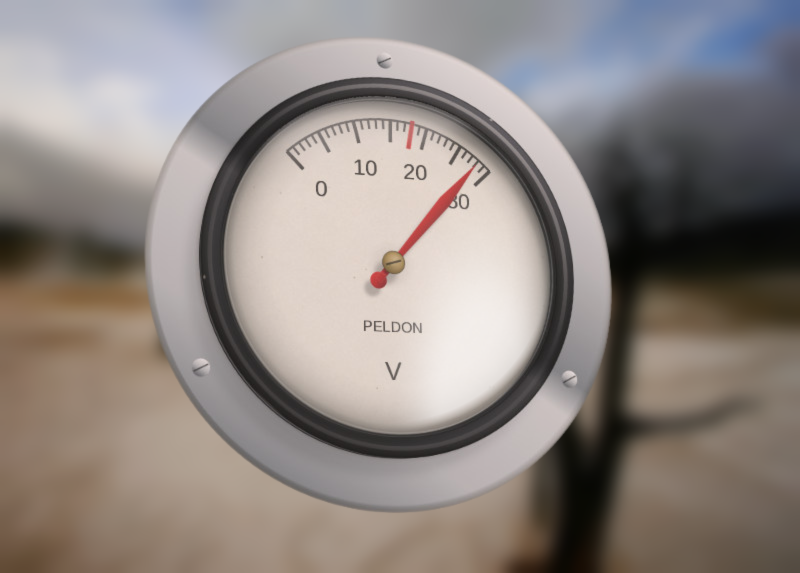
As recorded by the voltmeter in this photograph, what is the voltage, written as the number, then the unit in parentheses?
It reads 28 (V)
